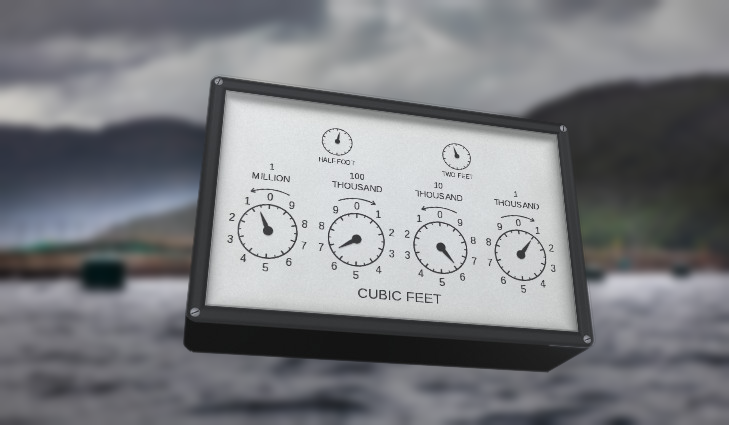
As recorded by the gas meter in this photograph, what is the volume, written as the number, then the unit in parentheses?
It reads 66100 (ft³)
